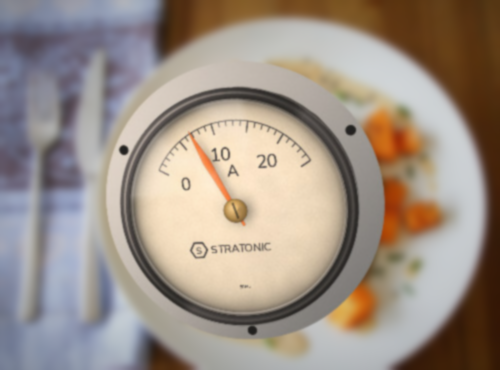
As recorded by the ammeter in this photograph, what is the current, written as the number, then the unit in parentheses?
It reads 7 (A)
